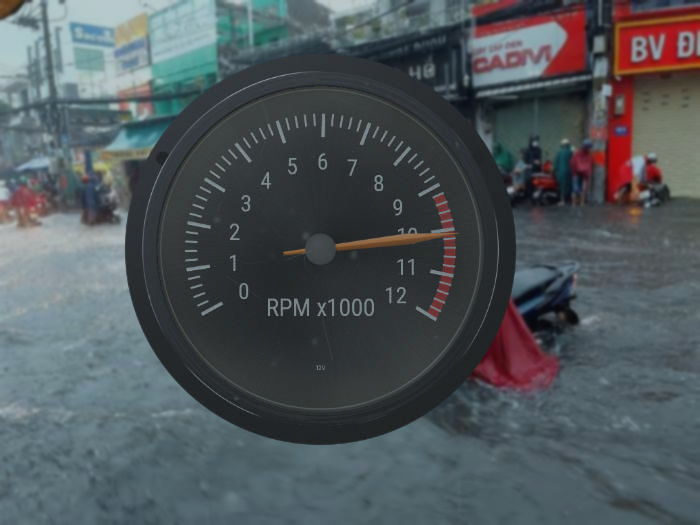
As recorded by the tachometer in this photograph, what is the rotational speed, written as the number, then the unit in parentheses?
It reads 10100 (rpm)
